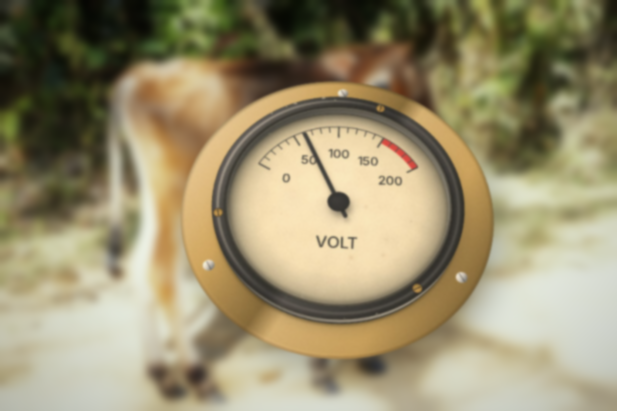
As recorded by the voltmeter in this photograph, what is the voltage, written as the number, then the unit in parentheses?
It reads 60 (V)
